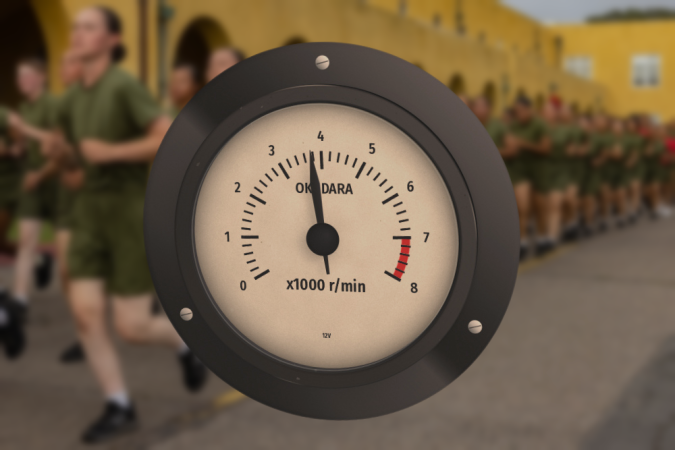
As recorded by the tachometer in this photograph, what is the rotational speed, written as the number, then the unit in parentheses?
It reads 3800 (rpm)
